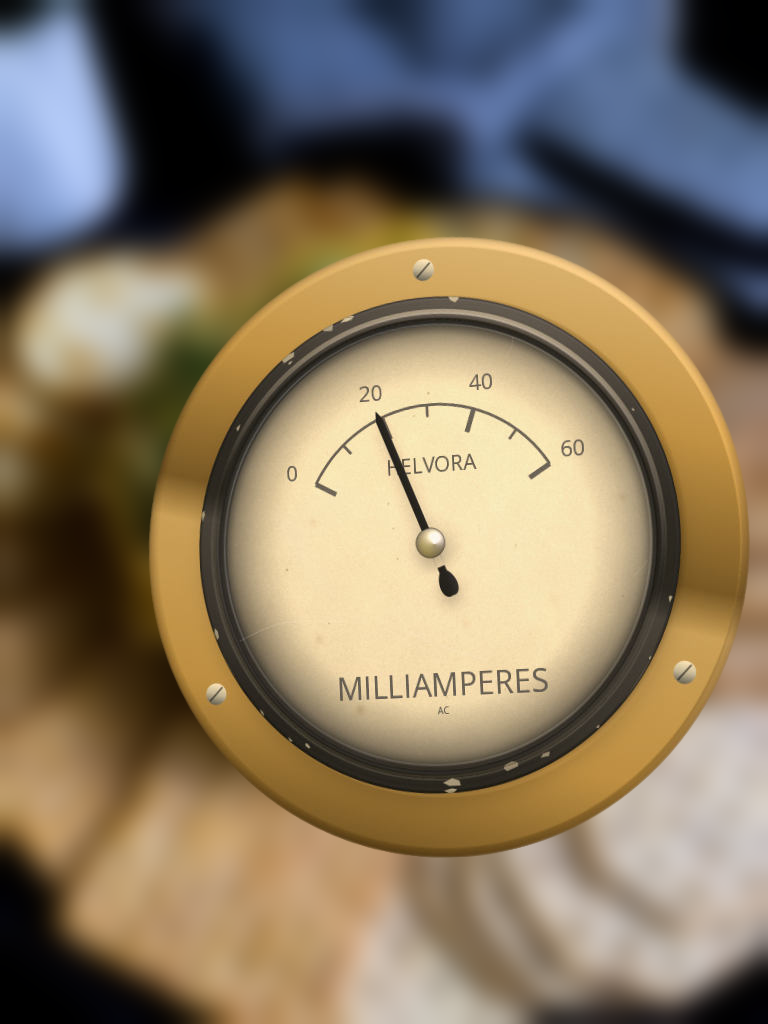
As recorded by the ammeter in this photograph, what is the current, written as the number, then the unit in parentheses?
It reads 20 (mA)
